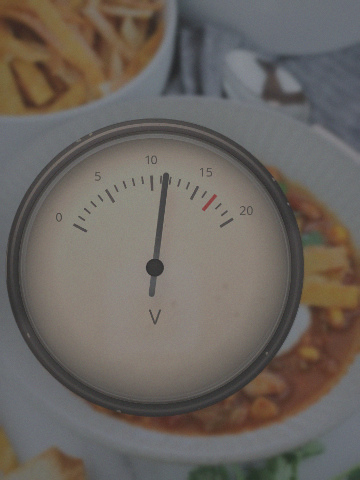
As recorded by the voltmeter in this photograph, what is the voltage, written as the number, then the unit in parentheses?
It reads 11.5 (V)
